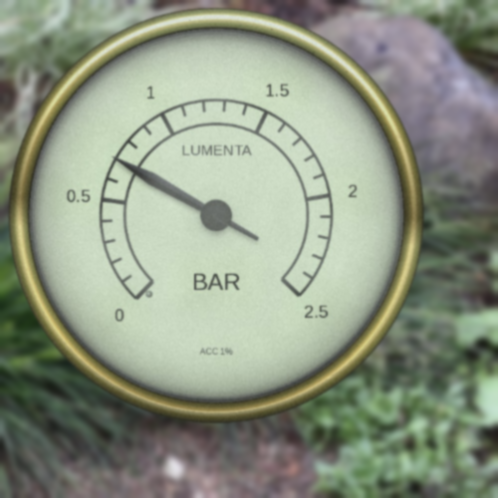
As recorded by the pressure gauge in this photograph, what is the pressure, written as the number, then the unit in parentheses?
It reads 0.7 (bar)
